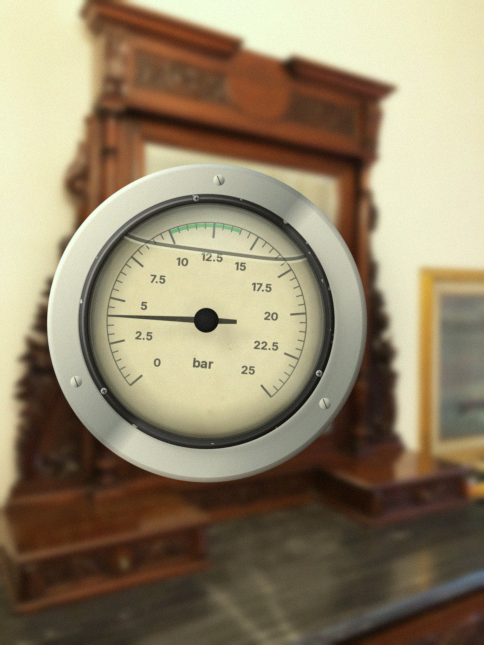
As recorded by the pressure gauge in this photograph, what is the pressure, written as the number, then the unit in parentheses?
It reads 4 (bar)
